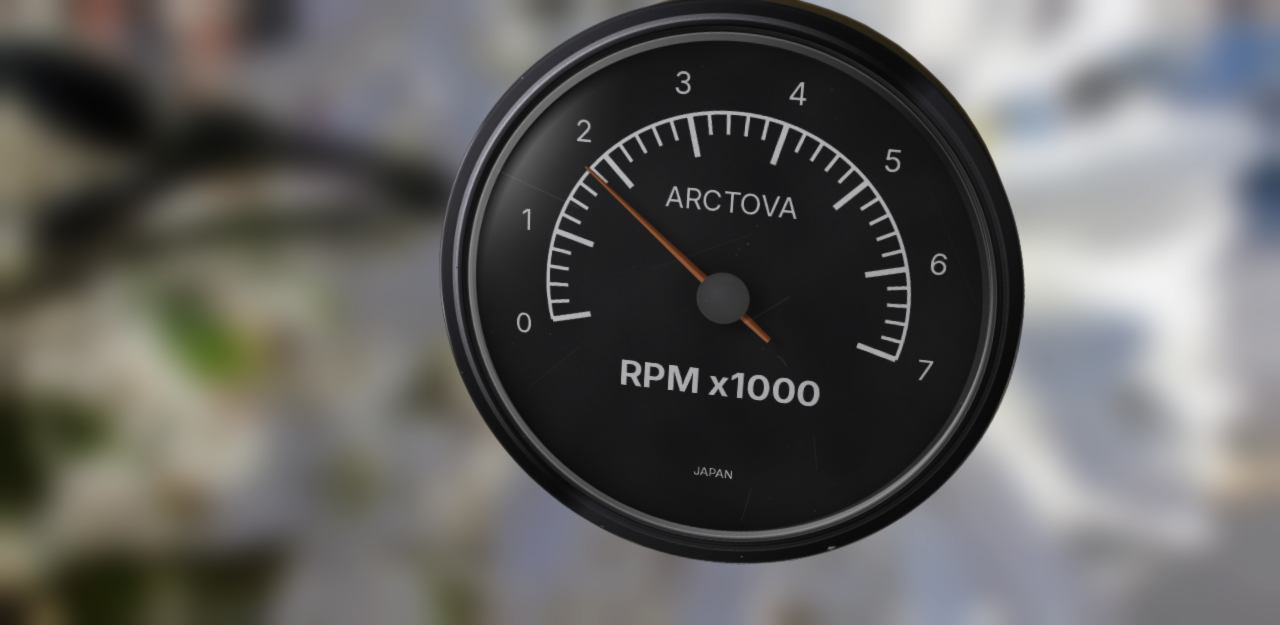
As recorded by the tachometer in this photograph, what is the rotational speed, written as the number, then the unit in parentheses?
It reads 1800 (rpm)
